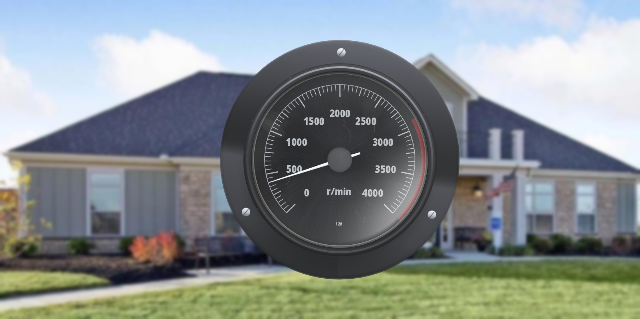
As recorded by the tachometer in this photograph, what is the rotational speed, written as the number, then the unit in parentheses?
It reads 400 (rpm)
